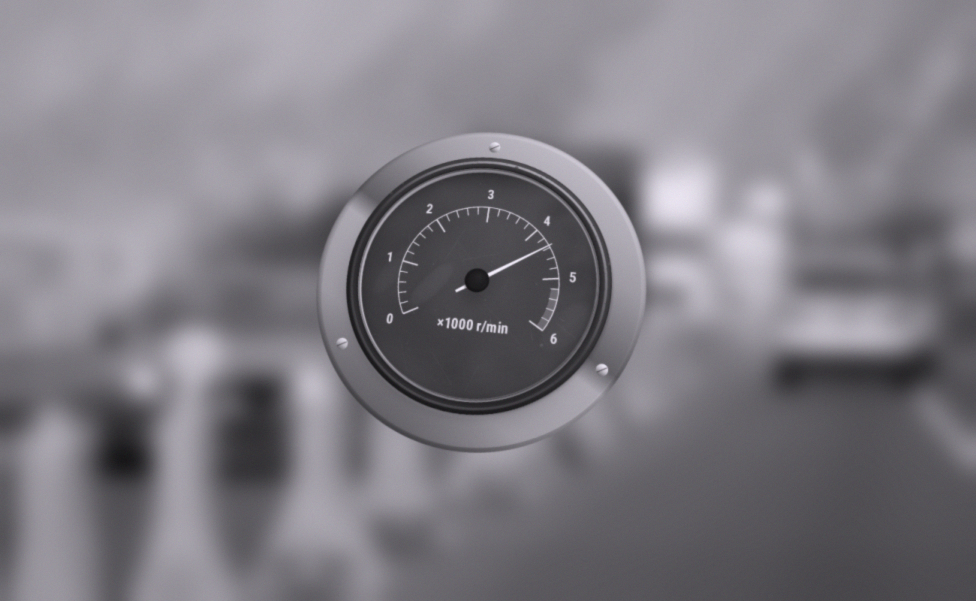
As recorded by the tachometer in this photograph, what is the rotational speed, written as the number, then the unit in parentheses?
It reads 4400 (rpm)
